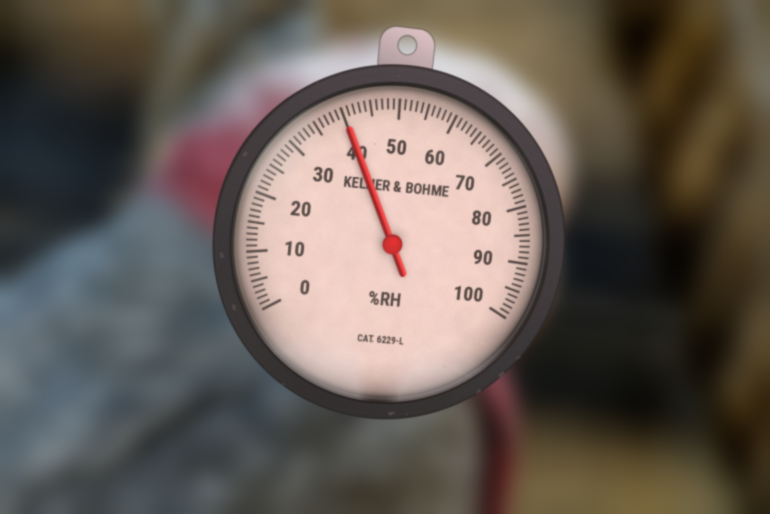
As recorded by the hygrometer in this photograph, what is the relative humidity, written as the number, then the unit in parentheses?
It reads 40 (%)
